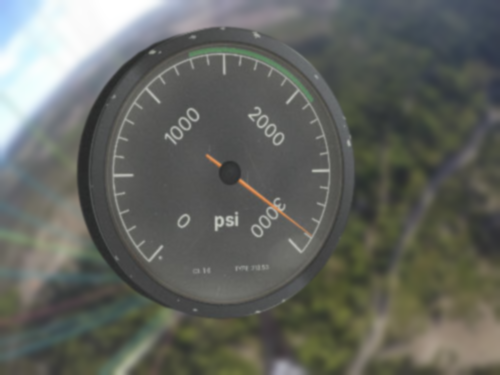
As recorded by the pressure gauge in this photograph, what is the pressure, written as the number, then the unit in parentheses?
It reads 2900 (psi)
